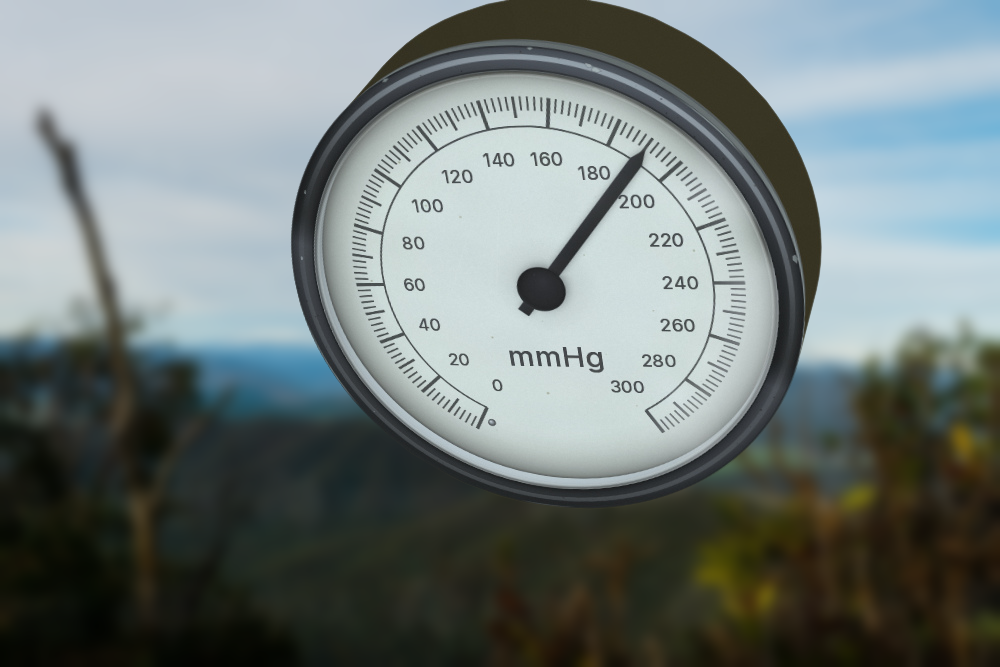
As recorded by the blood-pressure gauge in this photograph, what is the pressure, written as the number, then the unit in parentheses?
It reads 190 (mmHg)
